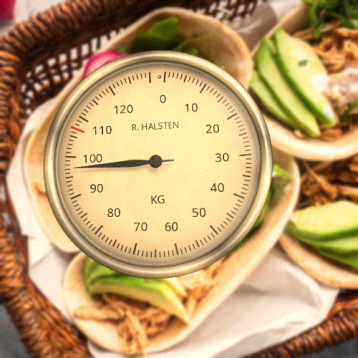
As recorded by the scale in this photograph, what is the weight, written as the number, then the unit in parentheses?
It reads 97 (kg)
